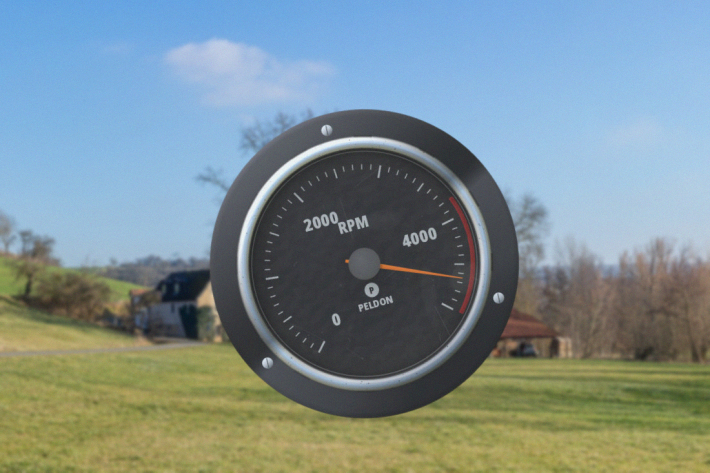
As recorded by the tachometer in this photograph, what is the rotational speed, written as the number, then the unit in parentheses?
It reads 4650 (rpm)
